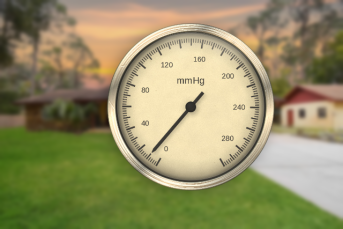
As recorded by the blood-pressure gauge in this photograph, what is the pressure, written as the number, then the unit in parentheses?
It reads 10 (mmHg)
